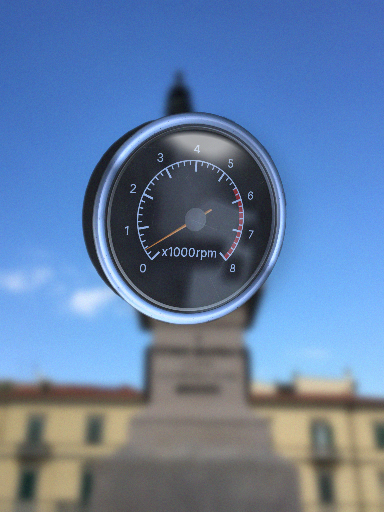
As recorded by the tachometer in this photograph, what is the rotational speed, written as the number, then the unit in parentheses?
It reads 400 (rpm)
